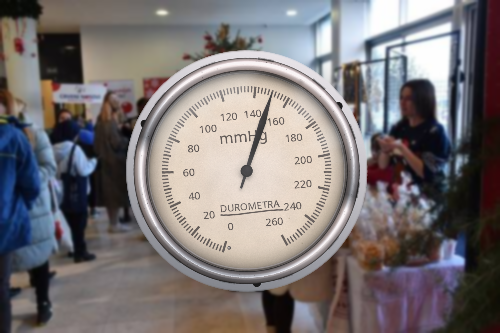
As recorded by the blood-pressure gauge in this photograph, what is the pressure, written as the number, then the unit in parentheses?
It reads 150 (mmHg)
